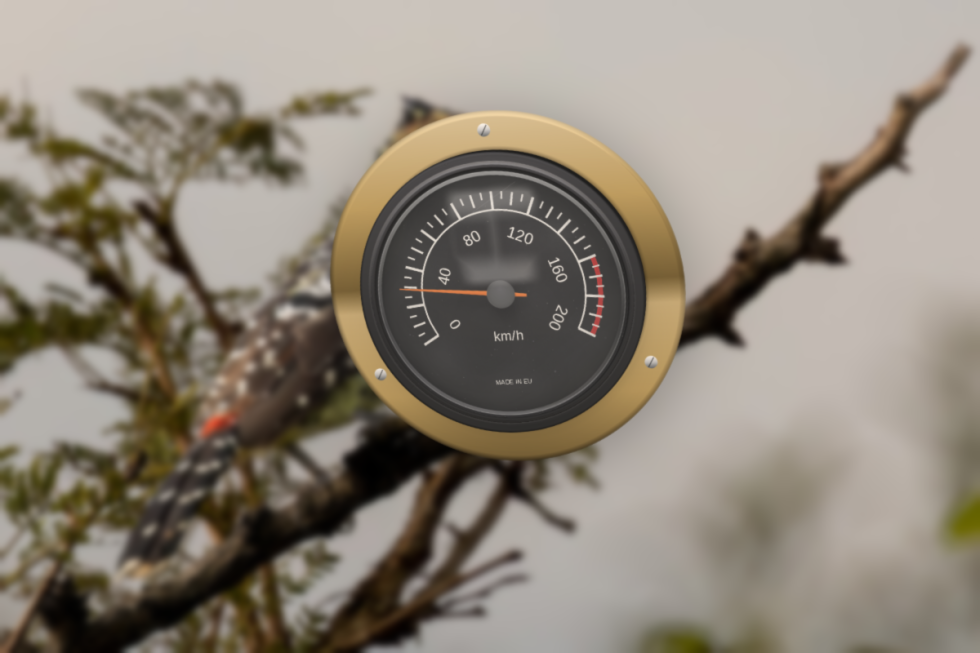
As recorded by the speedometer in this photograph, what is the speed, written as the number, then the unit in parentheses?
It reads 30 (km/h)
